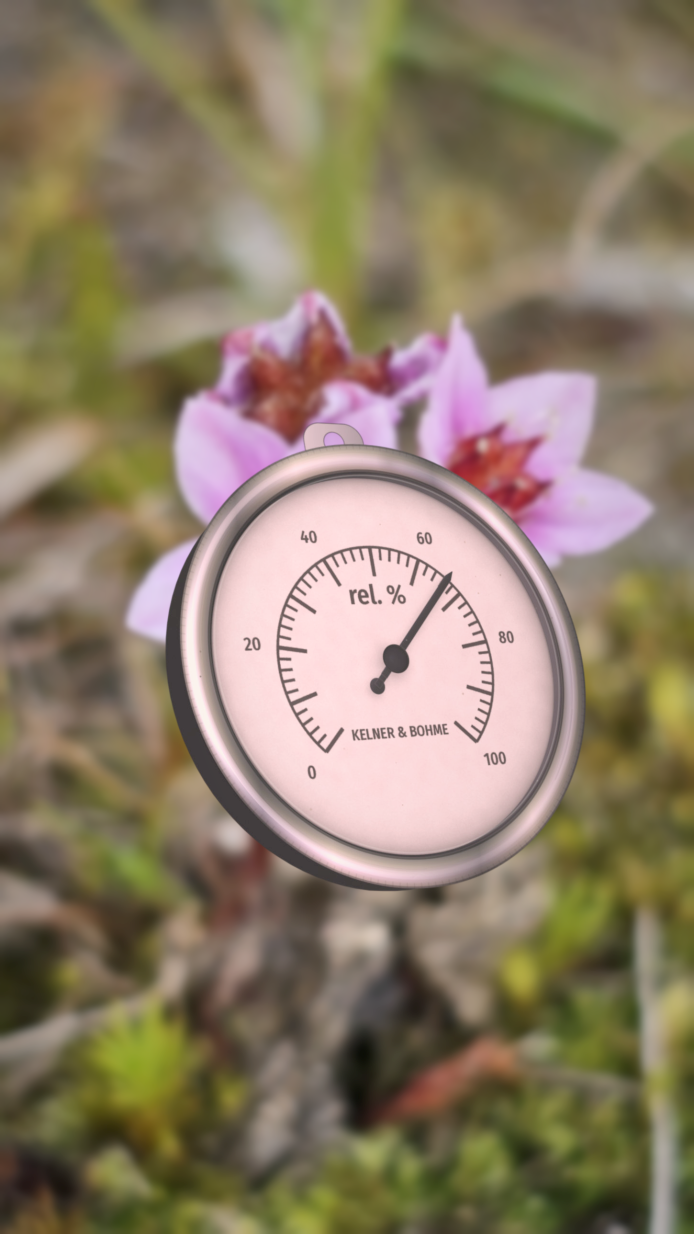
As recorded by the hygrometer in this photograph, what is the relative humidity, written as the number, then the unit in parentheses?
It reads 66 (%)
